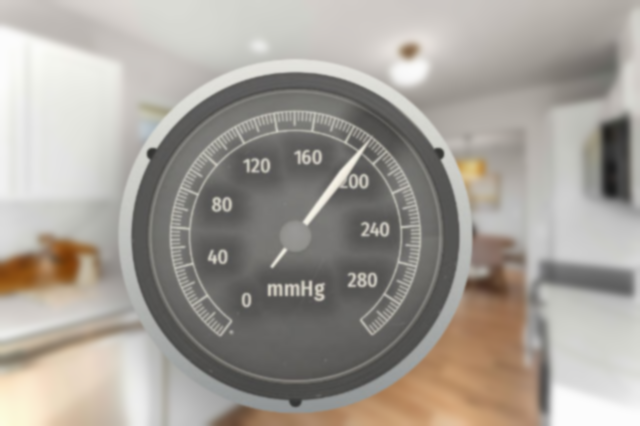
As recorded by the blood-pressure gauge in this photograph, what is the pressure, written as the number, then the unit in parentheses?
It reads 190 (mmHg)
